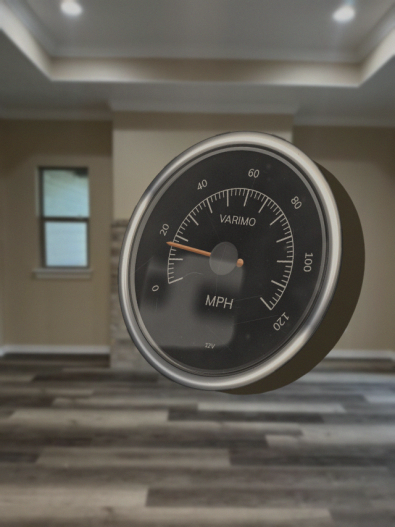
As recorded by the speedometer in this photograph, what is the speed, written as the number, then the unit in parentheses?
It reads 16 (mph)
